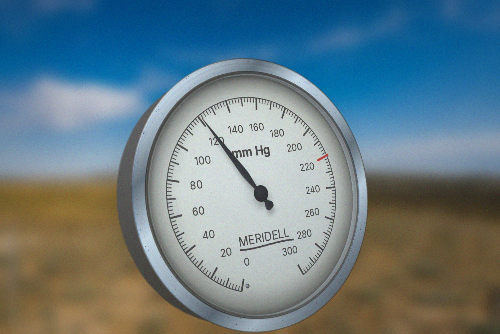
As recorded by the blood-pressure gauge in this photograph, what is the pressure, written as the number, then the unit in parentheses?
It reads 120 (mmHg)
